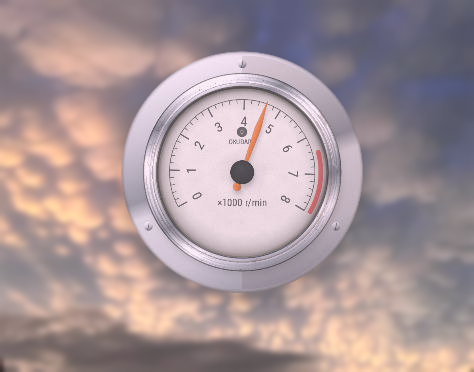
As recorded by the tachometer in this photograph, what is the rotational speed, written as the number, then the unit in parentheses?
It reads 4600 (rpm)
